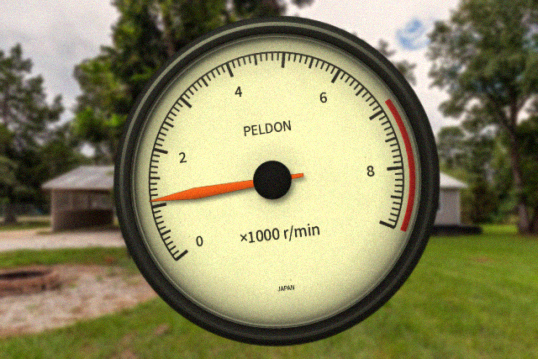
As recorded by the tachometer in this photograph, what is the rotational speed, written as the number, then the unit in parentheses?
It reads 1100 (rpm)
